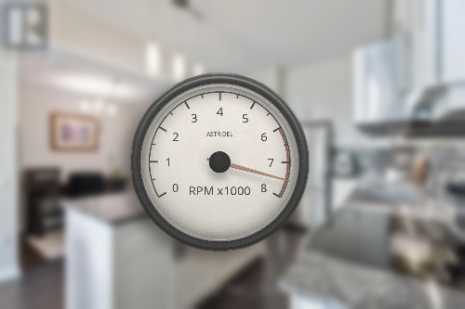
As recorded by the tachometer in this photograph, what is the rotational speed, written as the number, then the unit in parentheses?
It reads 7500 (rpm)
